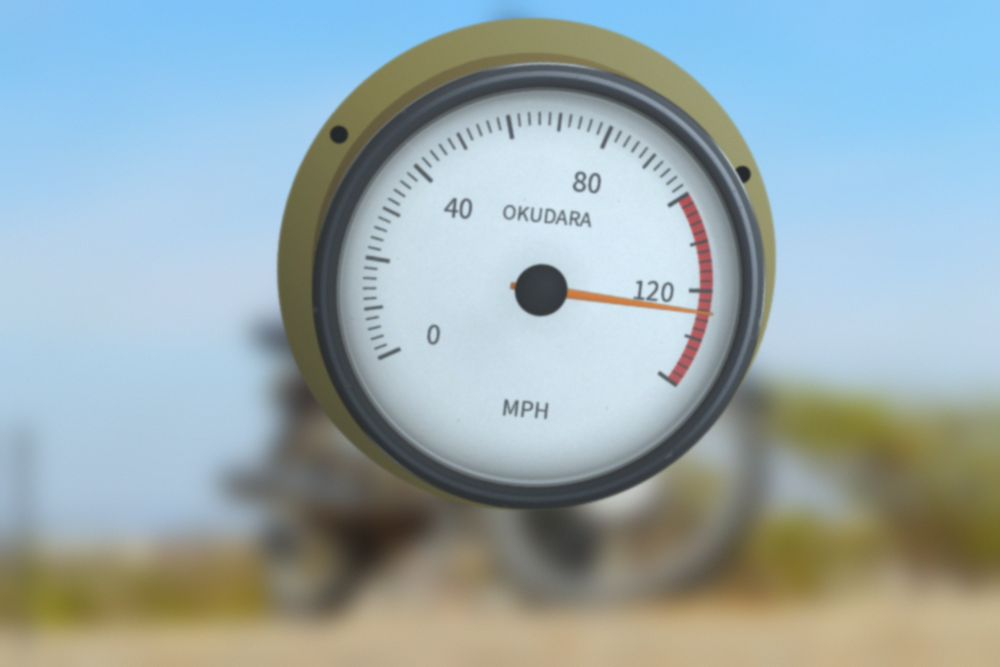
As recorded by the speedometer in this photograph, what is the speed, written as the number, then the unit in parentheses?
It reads 124 (mph)
